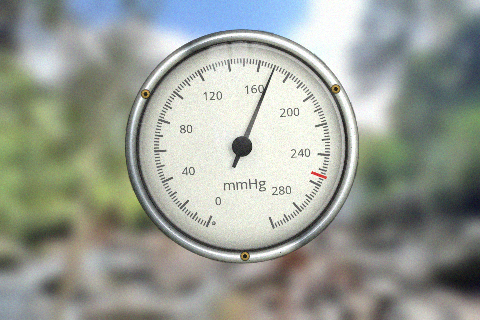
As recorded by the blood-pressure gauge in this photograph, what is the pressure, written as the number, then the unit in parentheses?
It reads 170 (mmHg)
